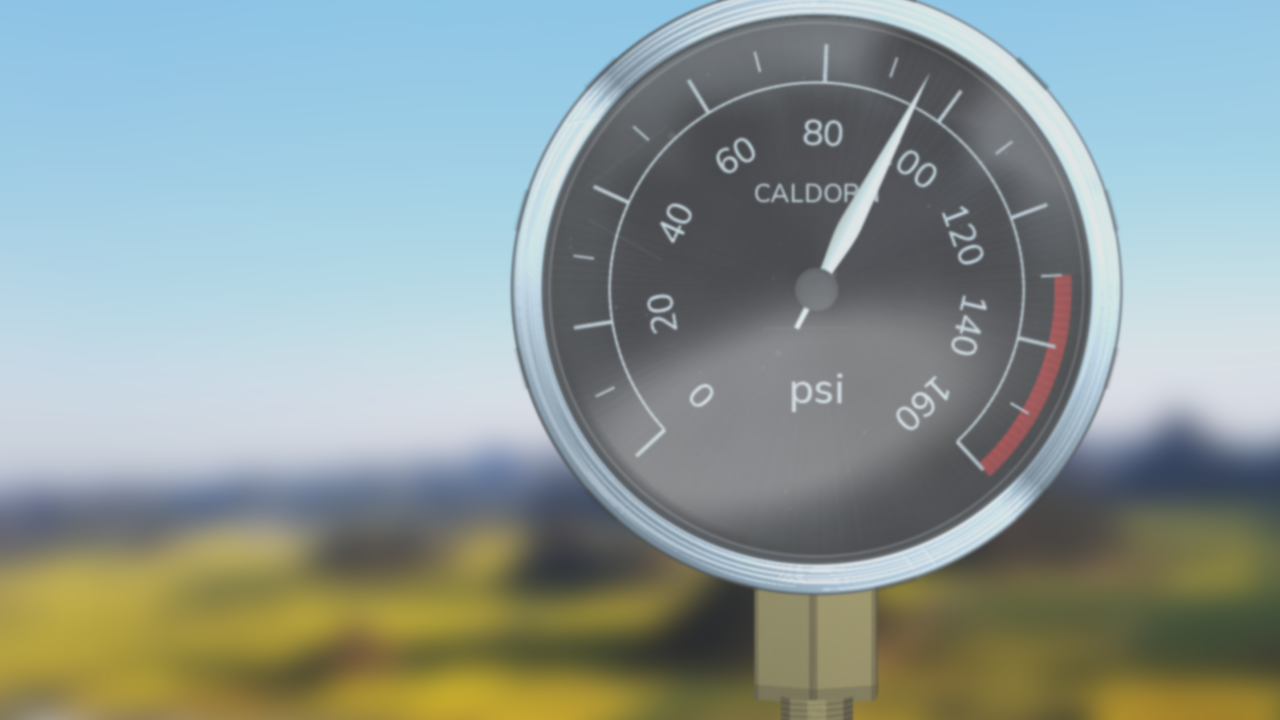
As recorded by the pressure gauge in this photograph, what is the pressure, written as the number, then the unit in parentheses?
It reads 95 (psi)
